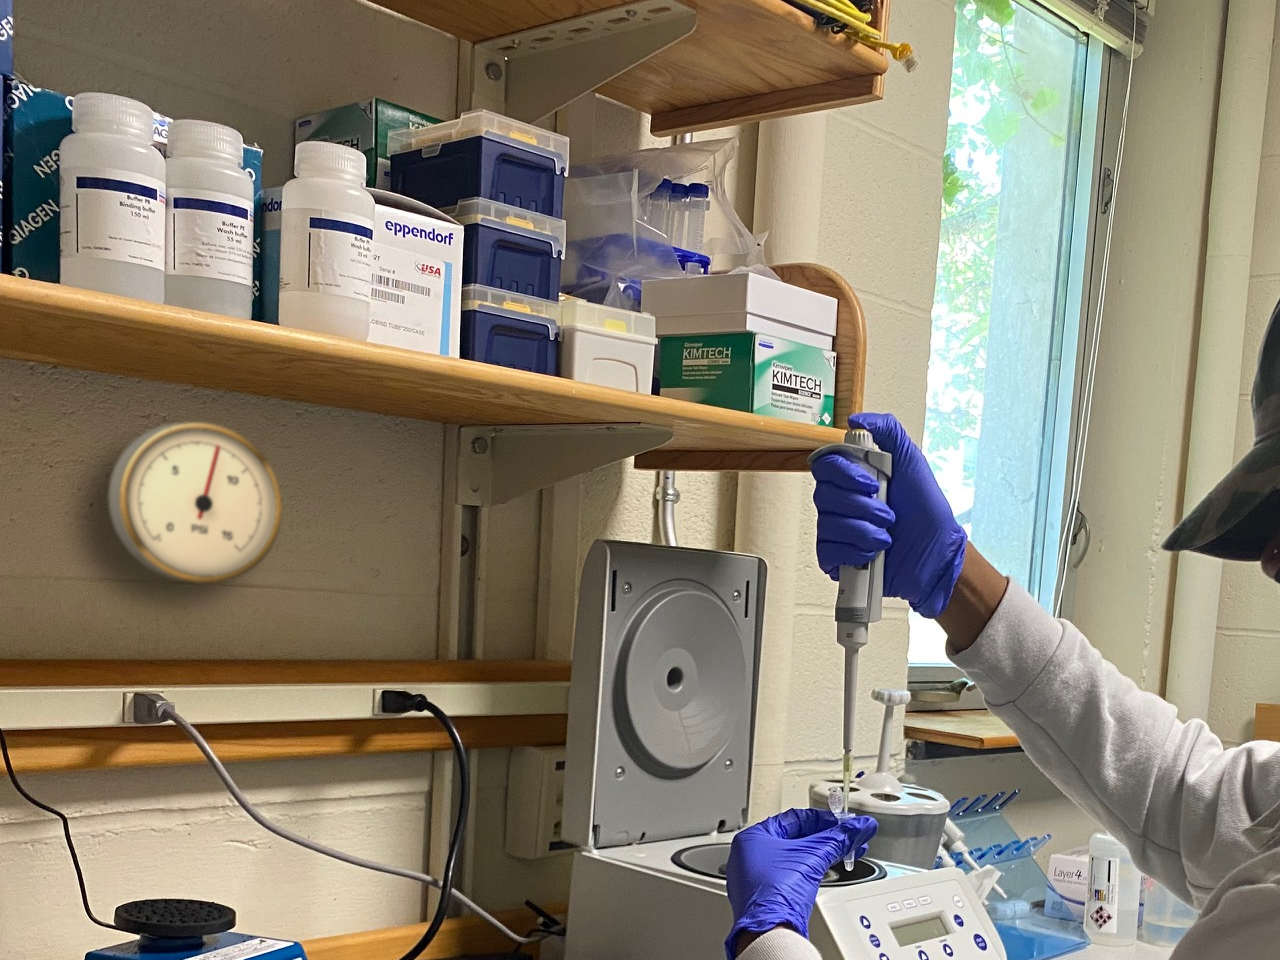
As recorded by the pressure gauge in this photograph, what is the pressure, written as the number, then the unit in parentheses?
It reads 8 (psi)
